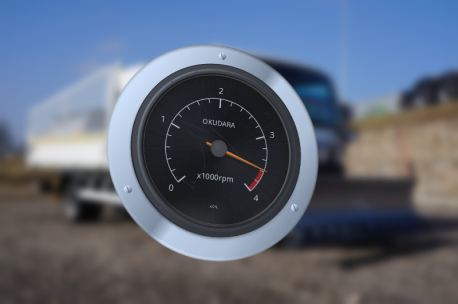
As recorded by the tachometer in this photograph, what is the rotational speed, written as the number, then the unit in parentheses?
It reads 3600 (rpm)
